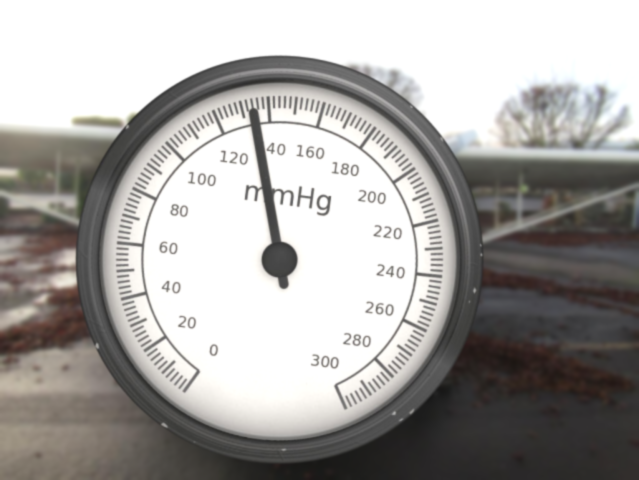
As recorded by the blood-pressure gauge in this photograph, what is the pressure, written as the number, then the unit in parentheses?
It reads 134 (mmHg)
